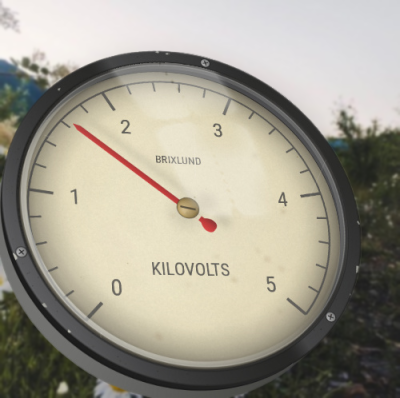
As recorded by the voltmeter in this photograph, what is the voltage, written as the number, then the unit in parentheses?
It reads 1.6 (kV)
